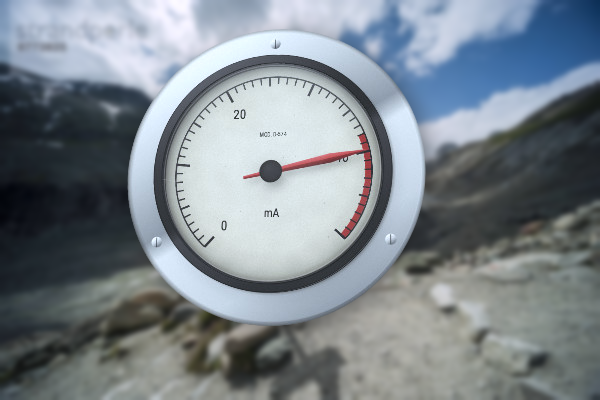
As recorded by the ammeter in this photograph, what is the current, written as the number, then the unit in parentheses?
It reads 40 (mA)
